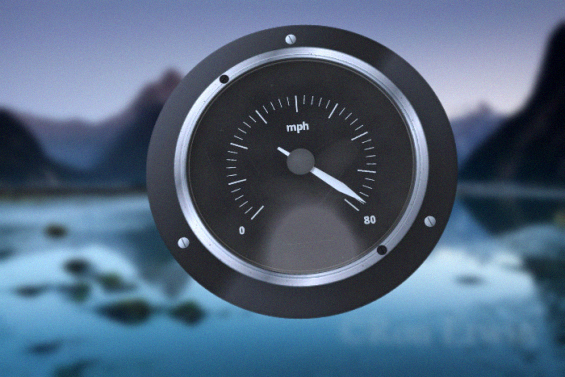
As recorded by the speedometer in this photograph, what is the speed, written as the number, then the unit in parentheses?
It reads 78 (mph)
